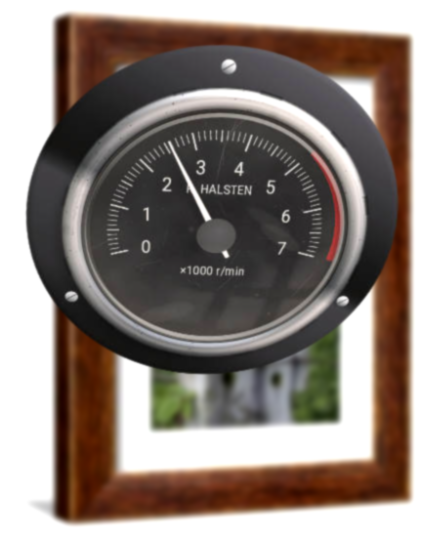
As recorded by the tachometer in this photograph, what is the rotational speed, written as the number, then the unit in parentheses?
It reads 2600 (rpm)
